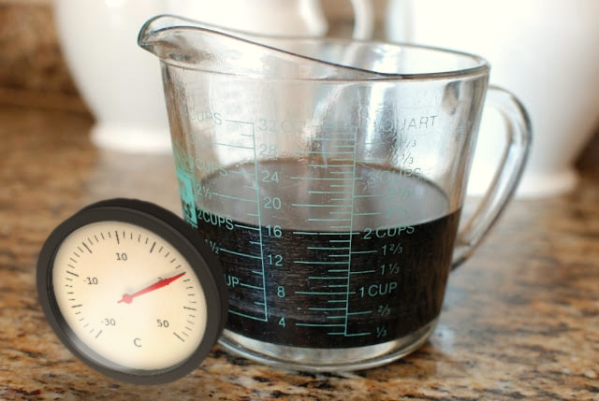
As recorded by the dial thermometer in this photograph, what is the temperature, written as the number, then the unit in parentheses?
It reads 30 (°C)
